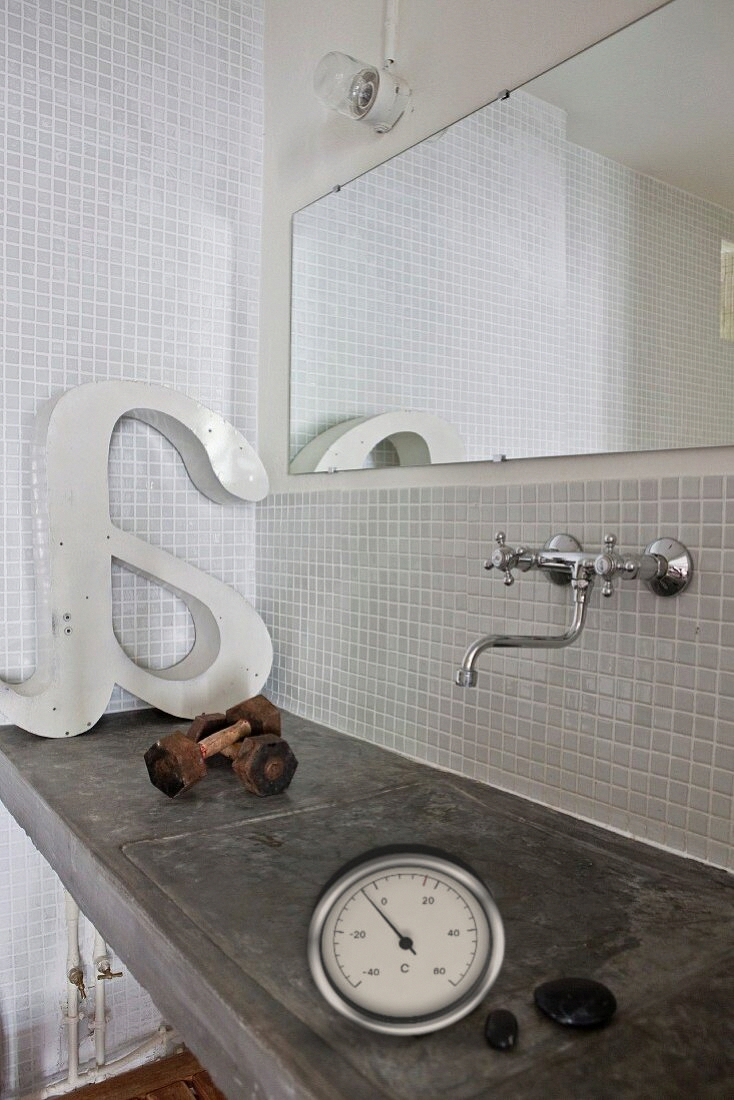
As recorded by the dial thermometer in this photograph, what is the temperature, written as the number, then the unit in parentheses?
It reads -4 (°C)
